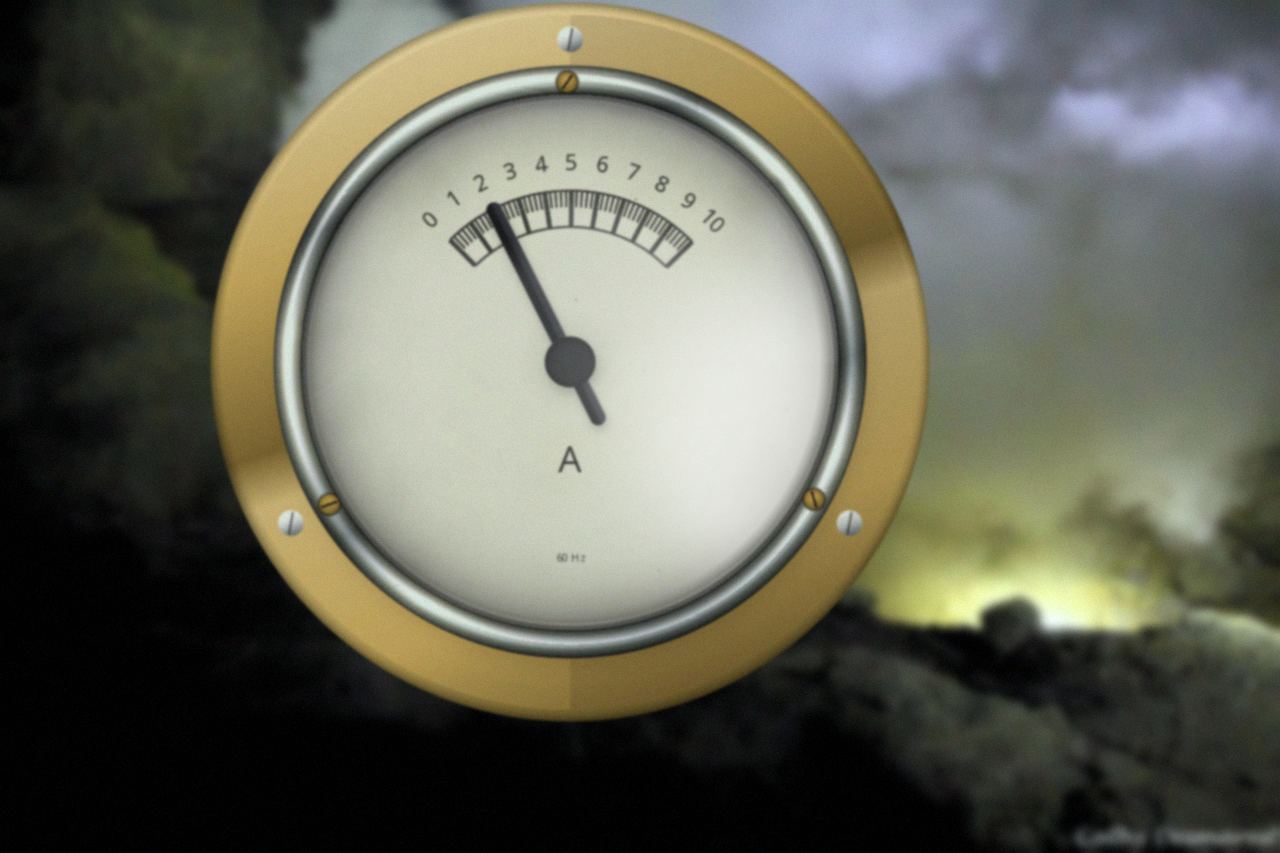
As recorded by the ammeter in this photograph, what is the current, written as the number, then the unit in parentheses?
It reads 2 (A)
